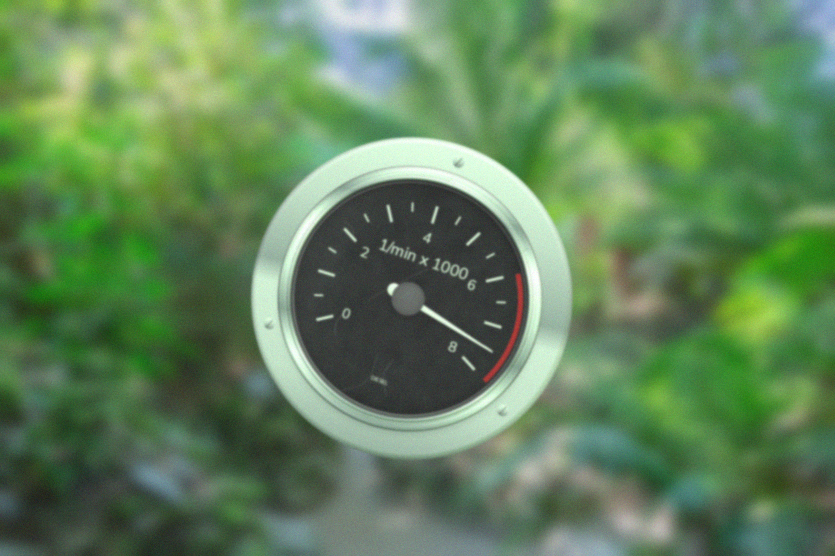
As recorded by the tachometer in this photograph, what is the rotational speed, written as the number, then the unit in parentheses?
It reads 7500 (rpm)
